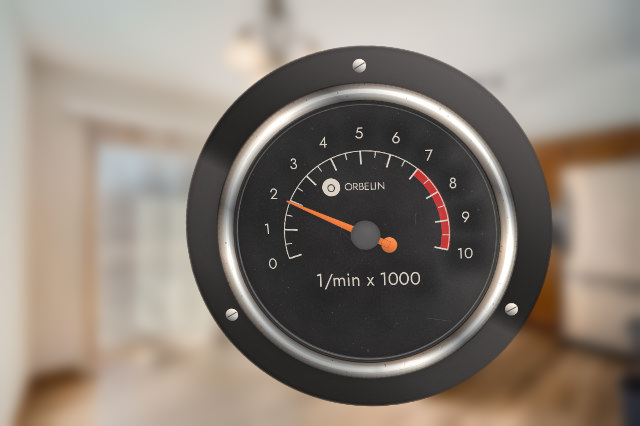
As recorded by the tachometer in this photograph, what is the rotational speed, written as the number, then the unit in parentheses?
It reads 2000 (rpm)
